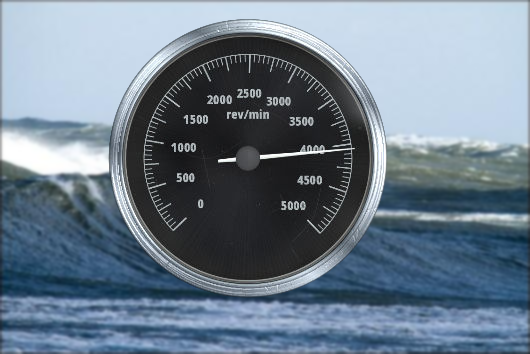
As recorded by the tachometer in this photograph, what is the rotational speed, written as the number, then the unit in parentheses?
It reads 4050 (rpm)
